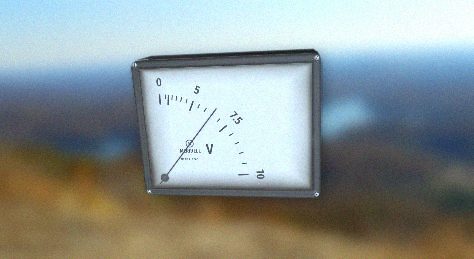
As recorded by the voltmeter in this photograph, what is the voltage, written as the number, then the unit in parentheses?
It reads 6.5 (V)
